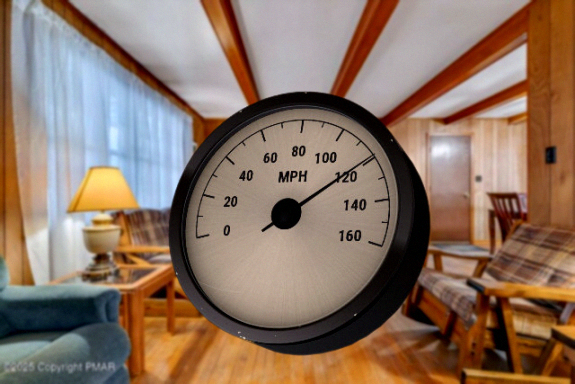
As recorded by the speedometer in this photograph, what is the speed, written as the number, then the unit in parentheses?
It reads 120 (mph)
